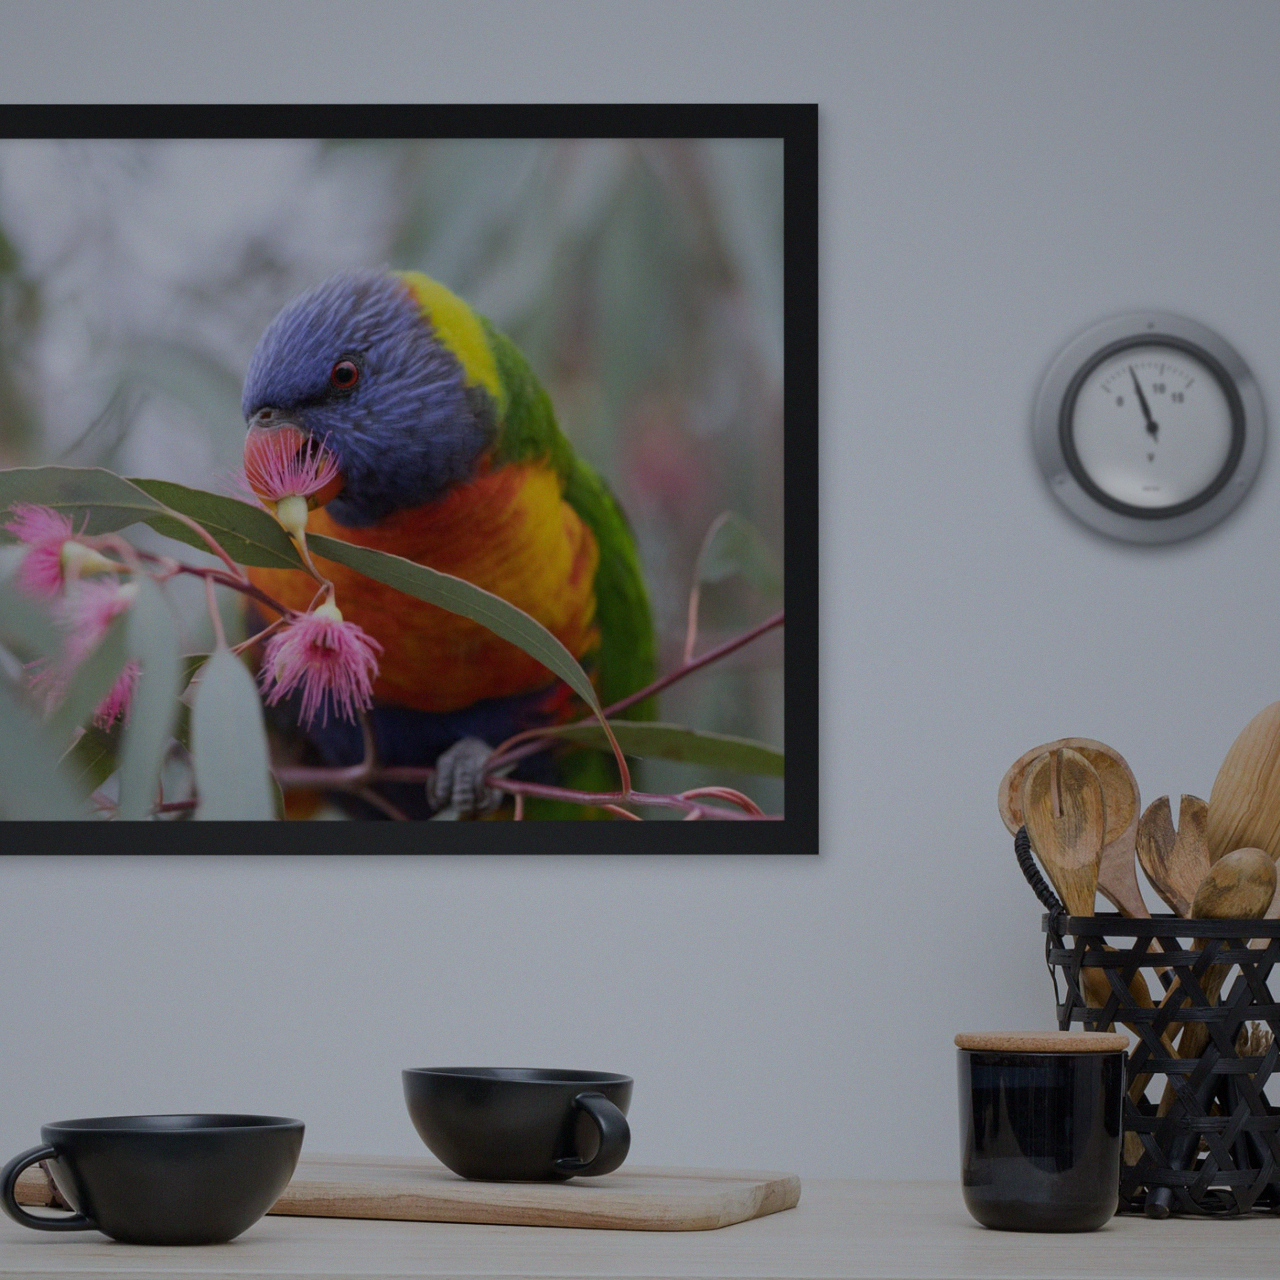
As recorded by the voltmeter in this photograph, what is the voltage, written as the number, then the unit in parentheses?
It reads 5 (V)
